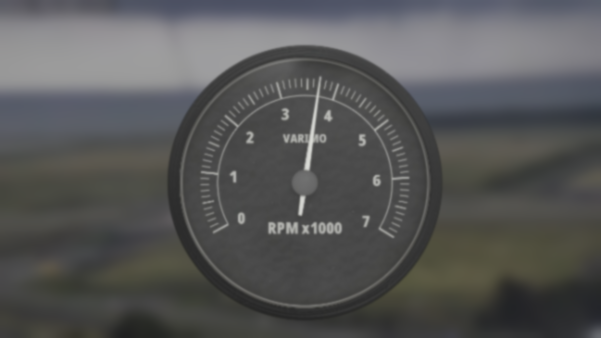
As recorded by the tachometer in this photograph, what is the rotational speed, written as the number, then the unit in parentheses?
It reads 3700 (rpm)
